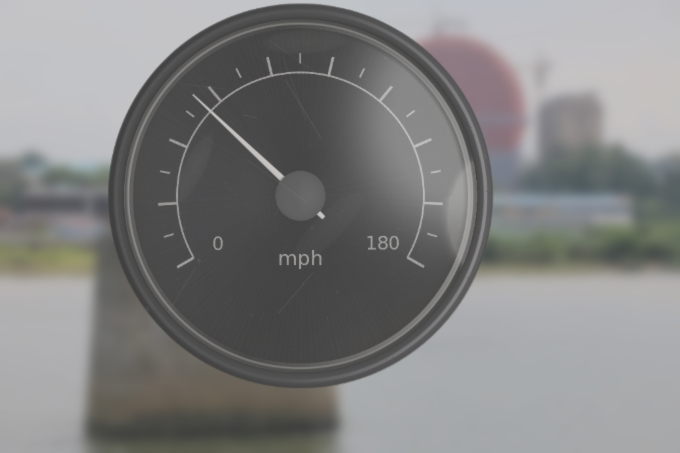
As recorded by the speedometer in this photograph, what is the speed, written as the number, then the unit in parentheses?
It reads 55 (mph)
